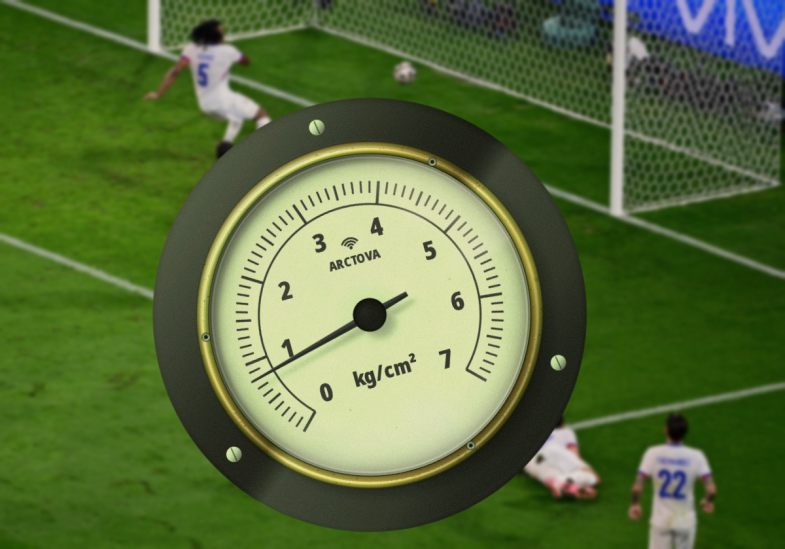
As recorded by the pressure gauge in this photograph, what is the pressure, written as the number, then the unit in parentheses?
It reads 0.8 (kg/cm²)
